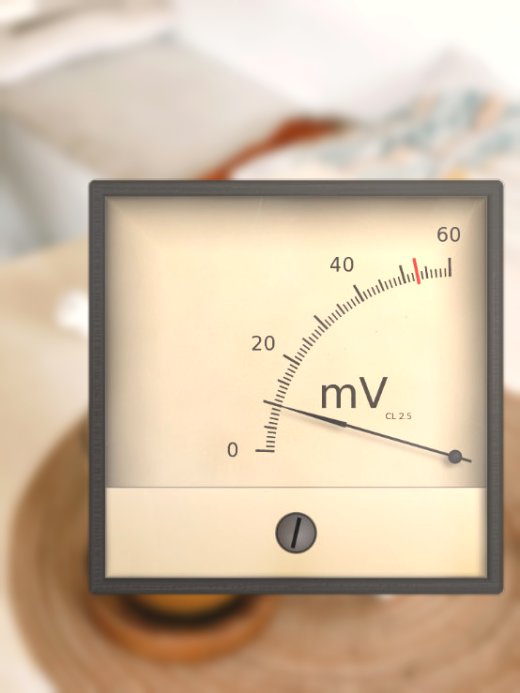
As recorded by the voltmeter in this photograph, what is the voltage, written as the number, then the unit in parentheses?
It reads 10 (mV)
